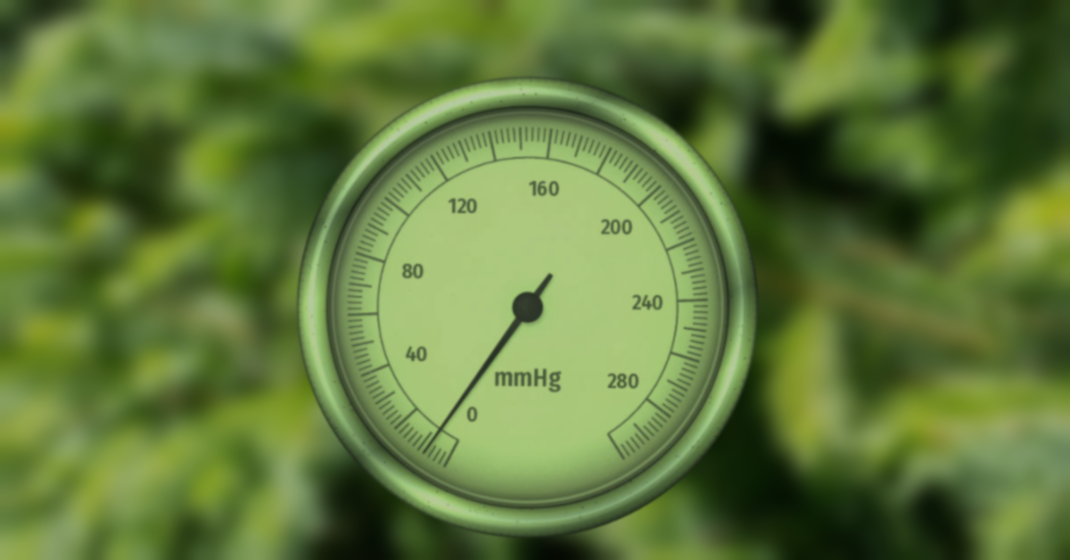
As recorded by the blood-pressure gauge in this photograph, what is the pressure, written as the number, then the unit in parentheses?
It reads 8 (mmHg)
